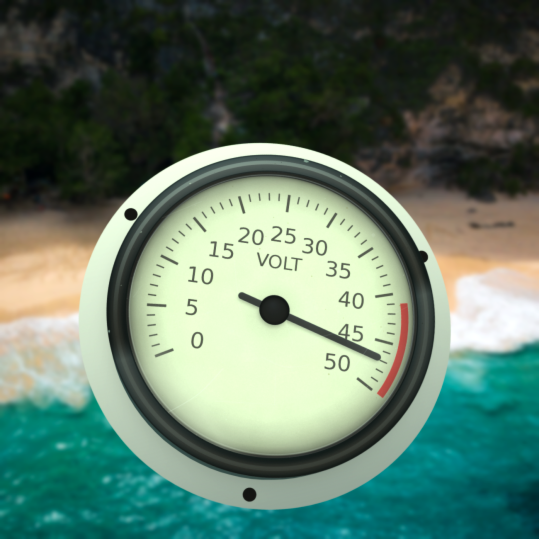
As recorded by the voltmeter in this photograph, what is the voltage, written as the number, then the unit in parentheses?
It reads 47 (V)
